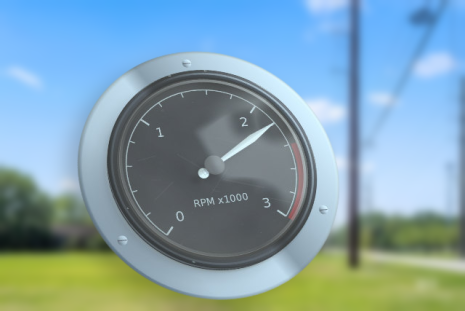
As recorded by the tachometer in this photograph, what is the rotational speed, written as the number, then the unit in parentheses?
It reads 2200 (rpm)
